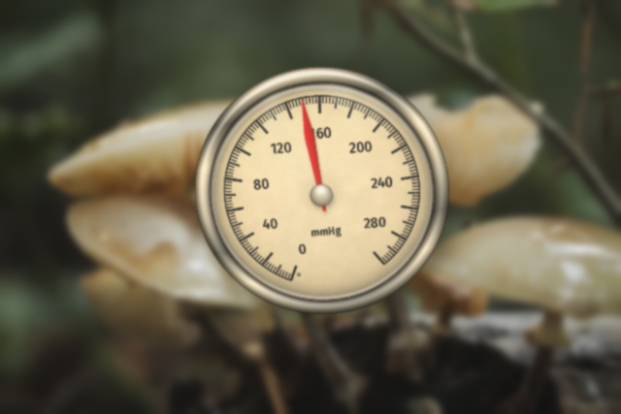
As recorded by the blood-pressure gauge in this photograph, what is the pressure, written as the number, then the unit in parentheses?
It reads 150 (mmHg)
